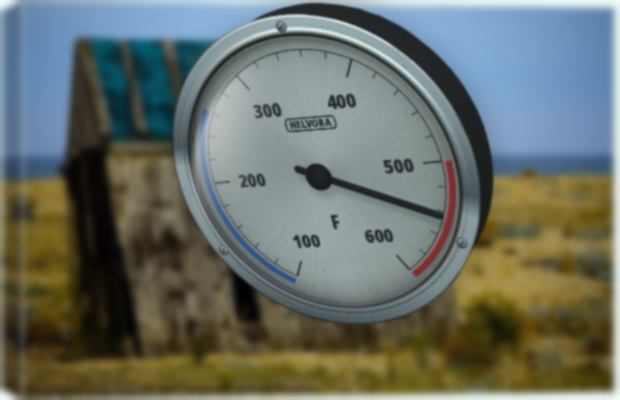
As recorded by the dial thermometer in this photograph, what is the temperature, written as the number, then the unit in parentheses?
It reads 540 (°F)
